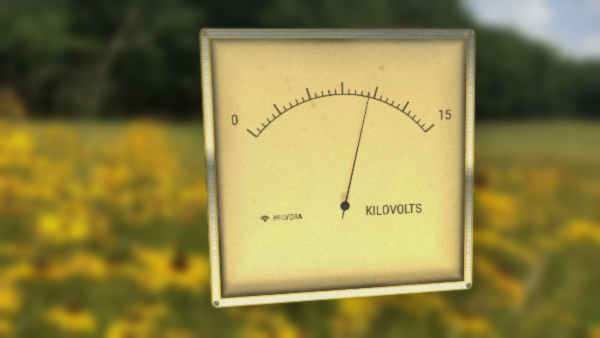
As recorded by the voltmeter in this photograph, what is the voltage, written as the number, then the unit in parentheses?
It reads 9.5 (kV)
